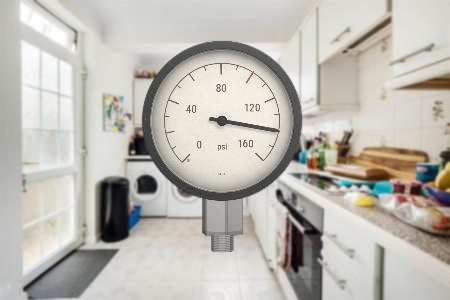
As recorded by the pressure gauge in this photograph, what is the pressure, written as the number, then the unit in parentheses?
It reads 140 (psi)
